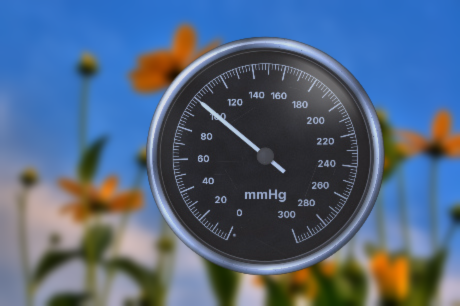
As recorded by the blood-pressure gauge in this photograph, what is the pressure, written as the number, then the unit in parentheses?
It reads 100 (mmHg)
